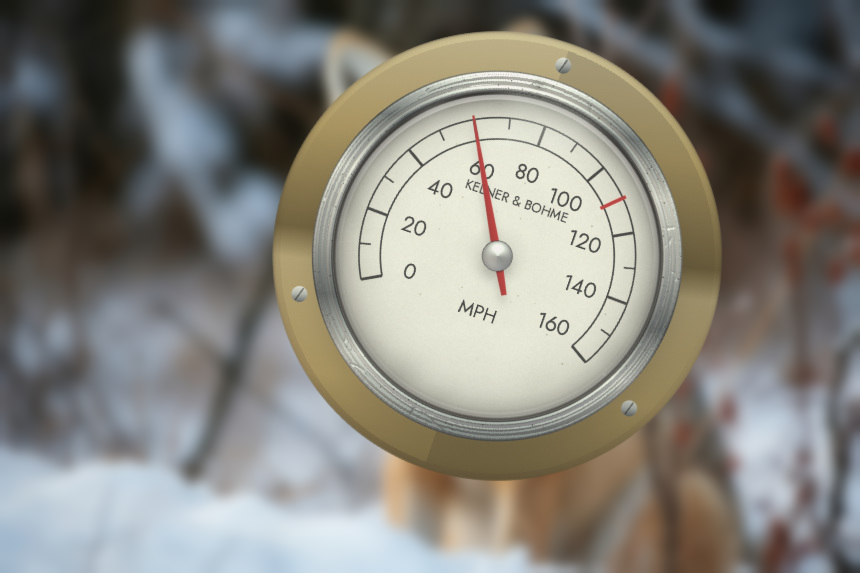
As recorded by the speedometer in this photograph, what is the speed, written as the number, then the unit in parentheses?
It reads 60 (mph)
